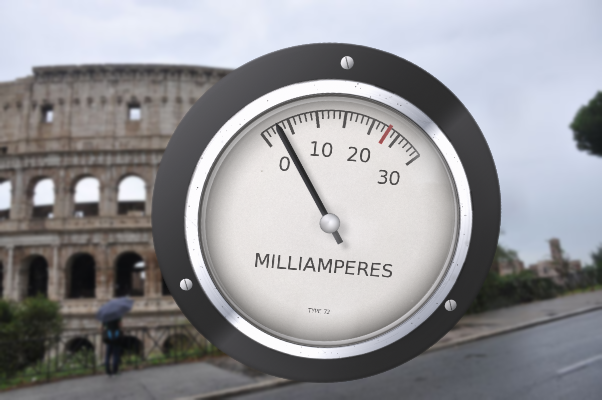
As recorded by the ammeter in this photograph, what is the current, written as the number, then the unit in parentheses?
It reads 3 (mA)
